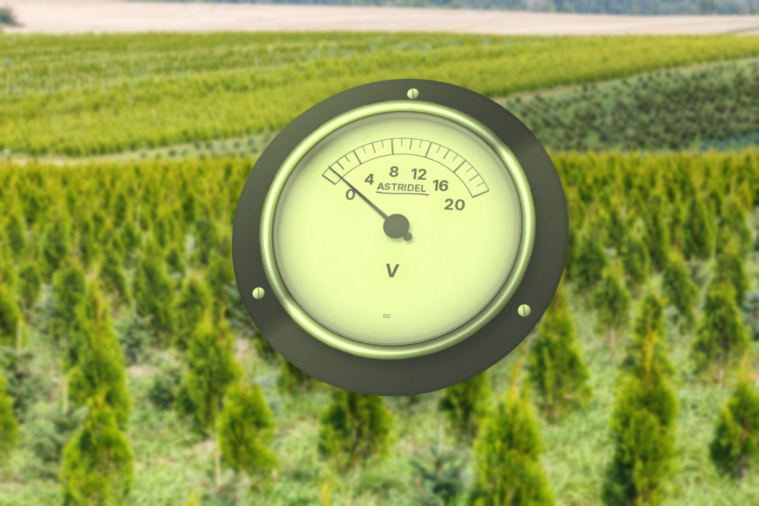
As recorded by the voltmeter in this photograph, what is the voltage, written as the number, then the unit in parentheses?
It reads 1 (V)
